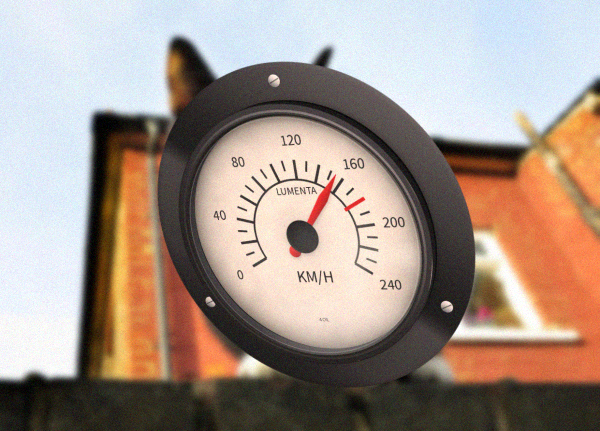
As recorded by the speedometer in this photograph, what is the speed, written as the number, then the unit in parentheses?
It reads 155 (km/h)
